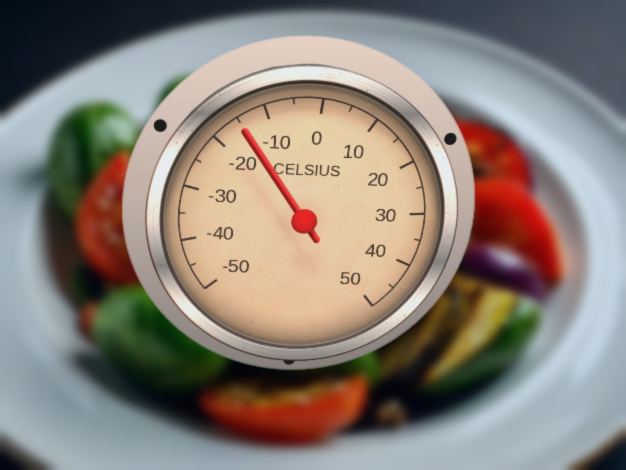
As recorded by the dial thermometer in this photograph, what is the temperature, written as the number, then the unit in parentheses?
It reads -15 (°C)
